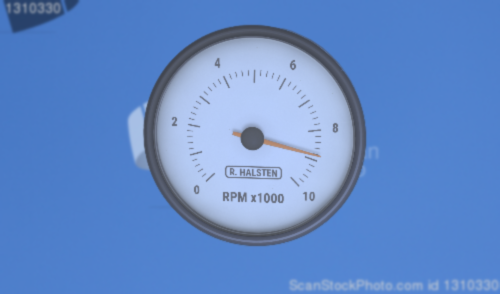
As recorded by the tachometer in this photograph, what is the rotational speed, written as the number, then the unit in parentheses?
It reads 8800 (rpm)
